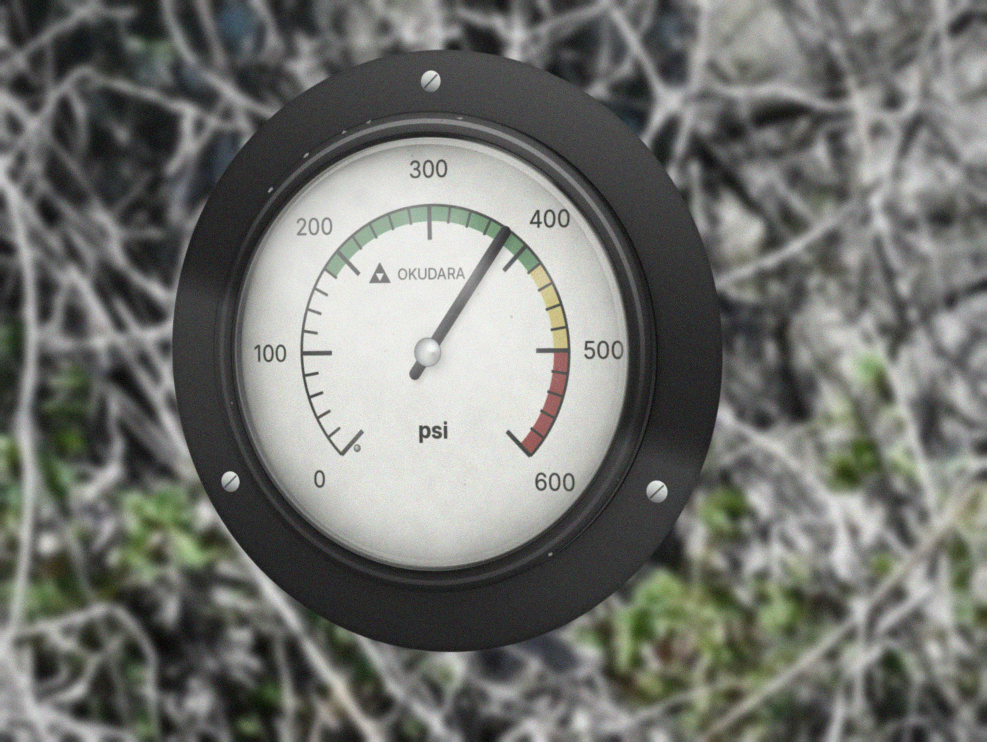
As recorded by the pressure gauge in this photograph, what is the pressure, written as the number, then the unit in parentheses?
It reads 380 (psi)
